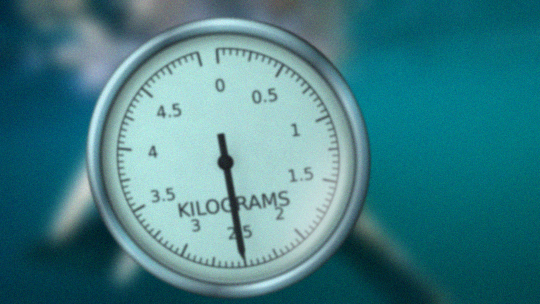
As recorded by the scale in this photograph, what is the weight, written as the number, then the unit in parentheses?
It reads 2.5 (kg)
